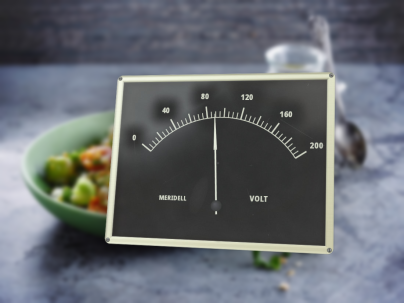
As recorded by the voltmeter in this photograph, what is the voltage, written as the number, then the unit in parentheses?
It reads 90 (V)
